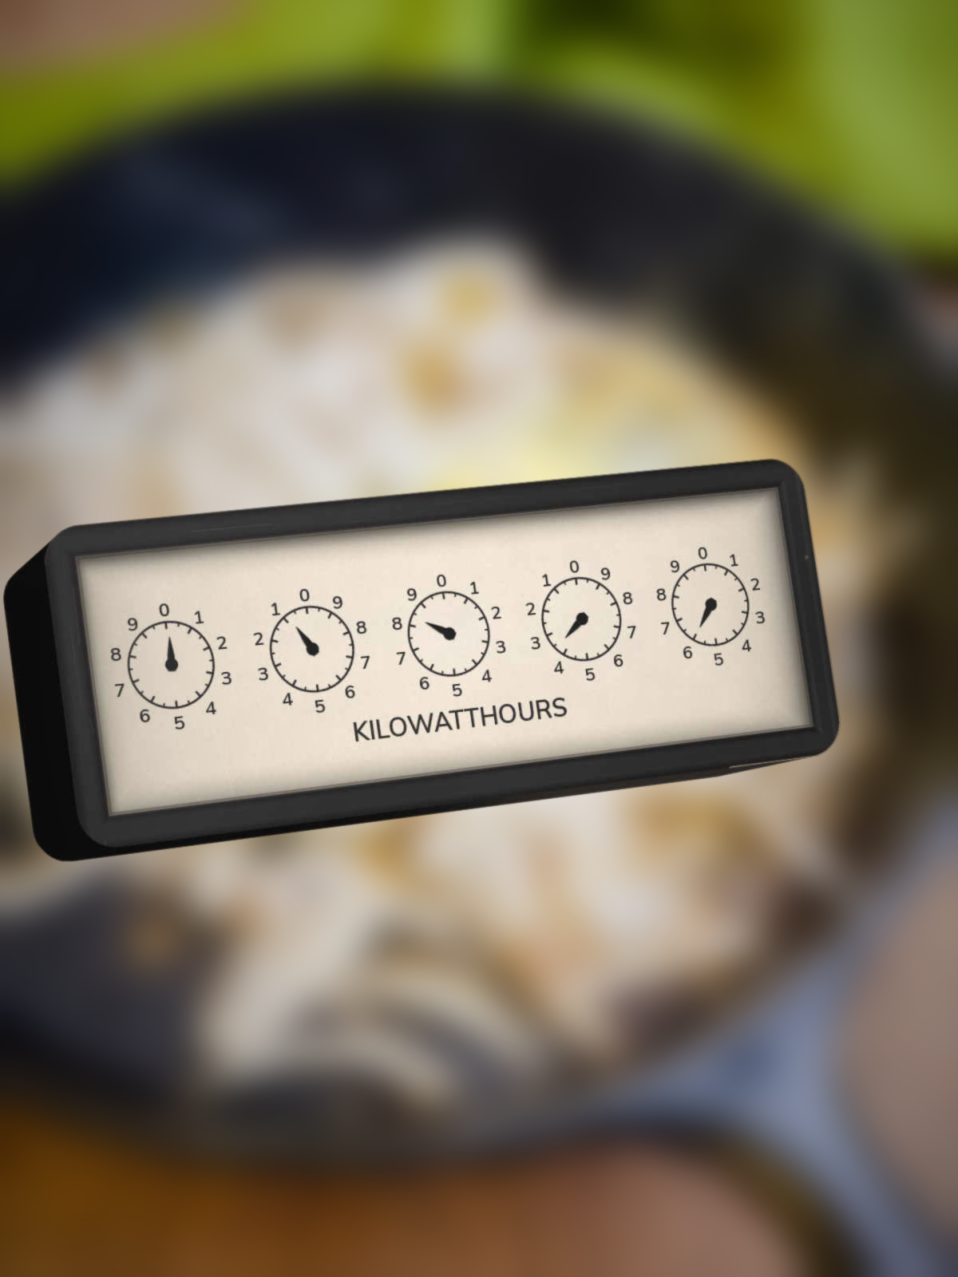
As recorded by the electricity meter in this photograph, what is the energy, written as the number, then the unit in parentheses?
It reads 836 (kWh)
